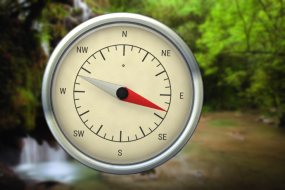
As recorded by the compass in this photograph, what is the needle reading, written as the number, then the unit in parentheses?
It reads 110 (°)
